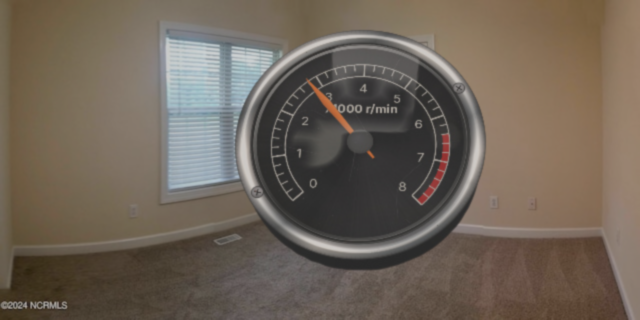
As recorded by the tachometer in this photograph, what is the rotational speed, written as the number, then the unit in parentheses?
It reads 2800 (rpm)
